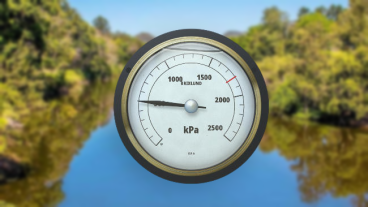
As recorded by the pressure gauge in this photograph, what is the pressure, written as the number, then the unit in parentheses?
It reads 500 (kPa)
